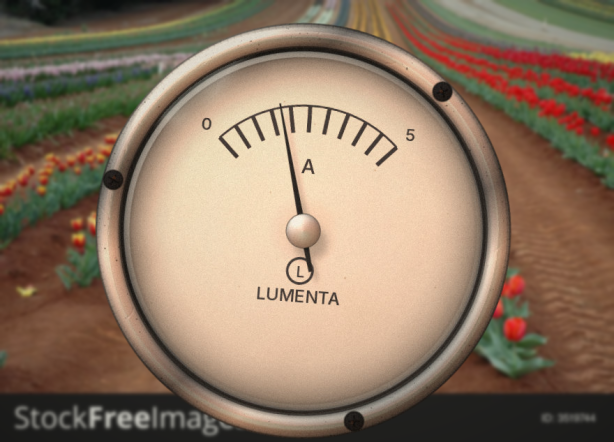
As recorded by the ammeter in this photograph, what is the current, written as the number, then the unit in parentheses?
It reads 1.75 (A)
